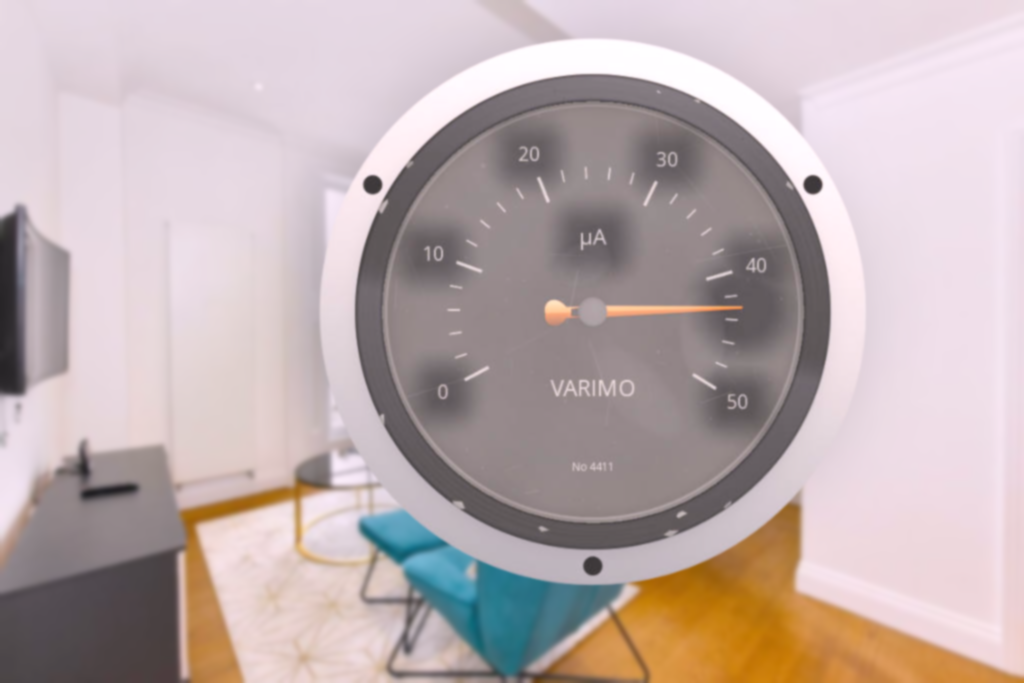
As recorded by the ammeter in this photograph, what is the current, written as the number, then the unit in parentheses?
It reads 43 (µA)
